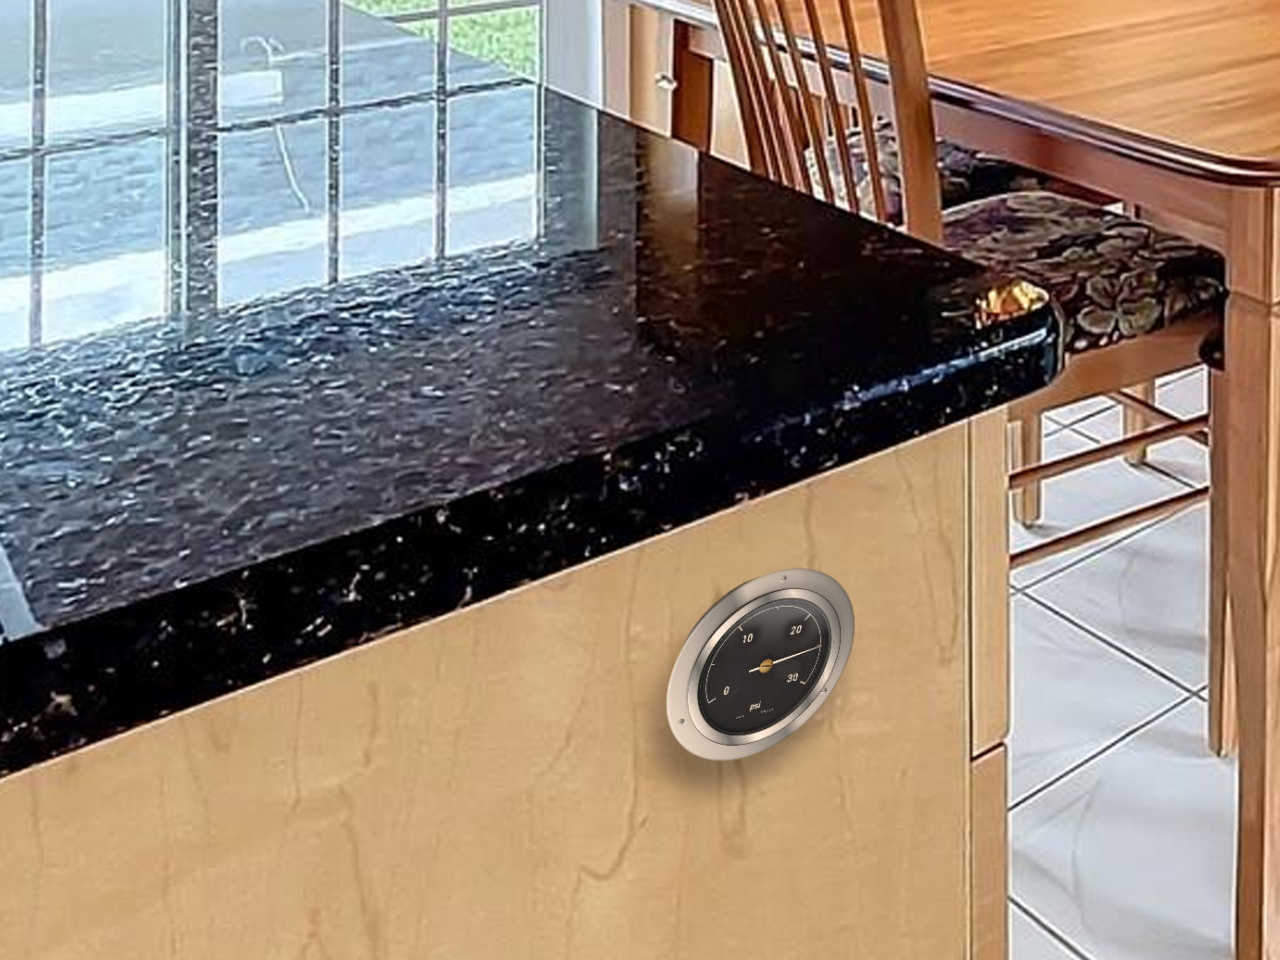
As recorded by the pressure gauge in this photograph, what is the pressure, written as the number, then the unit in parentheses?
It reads 25 (psi)
